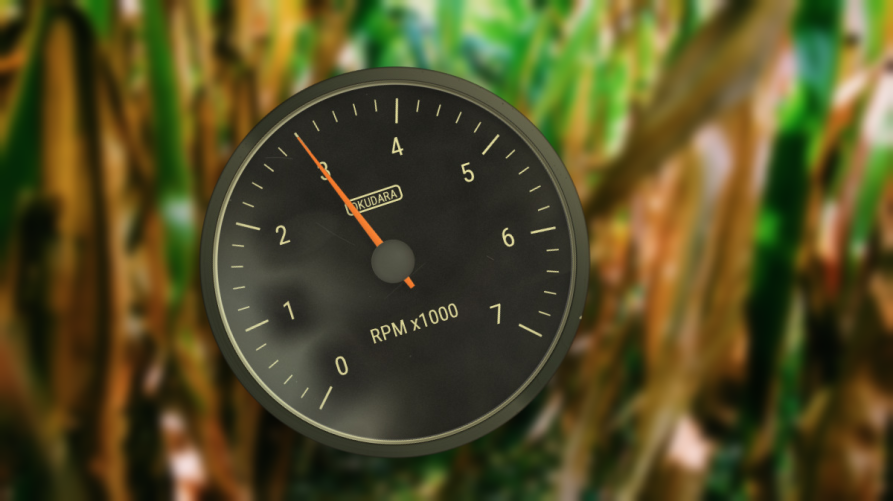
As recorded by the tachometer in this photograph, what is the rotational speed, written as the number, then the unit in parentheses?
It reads 3000 (rpm)
